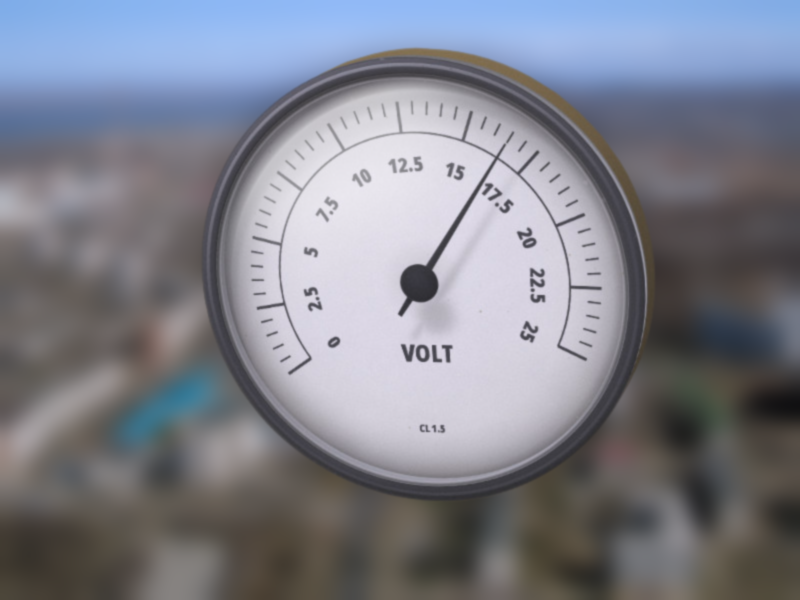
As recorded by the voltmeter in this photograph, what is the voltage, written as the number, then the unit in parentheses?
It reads 16.5 (V)
